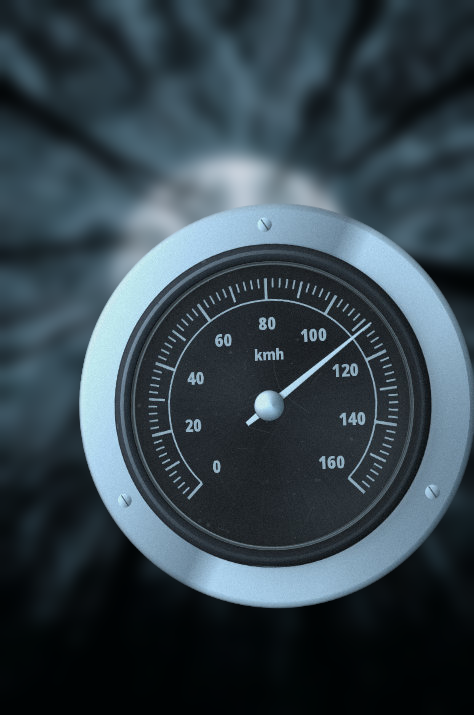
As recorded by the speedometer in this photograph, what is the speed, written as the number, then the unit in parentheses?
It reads 112 (km/h)
